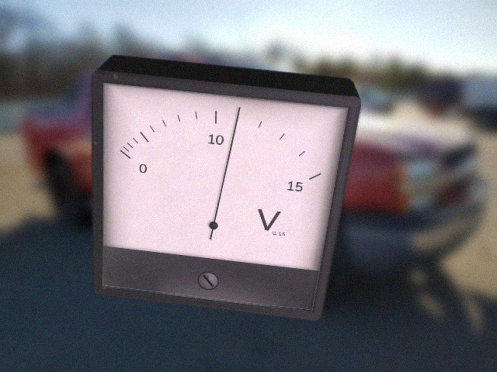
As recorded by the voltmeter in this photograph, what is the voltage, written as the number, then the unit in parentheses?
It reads 11 (V)
